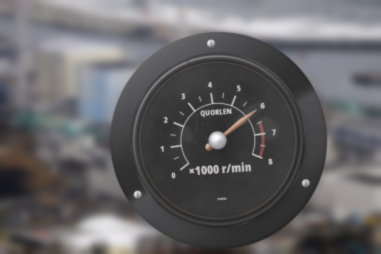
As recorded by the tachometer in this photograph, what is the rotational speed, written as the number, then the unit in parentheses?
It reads 6000 (rpm)
